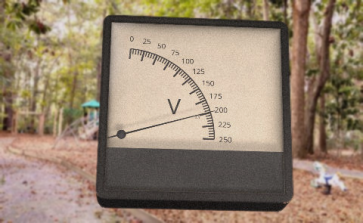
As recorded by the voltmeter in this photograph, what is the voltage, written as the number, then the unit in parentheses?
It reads 200 (V)
